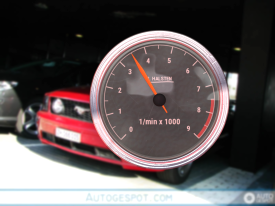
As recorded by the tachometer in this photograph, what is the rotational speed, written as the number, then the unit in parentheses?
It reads 3500 (rpm)
